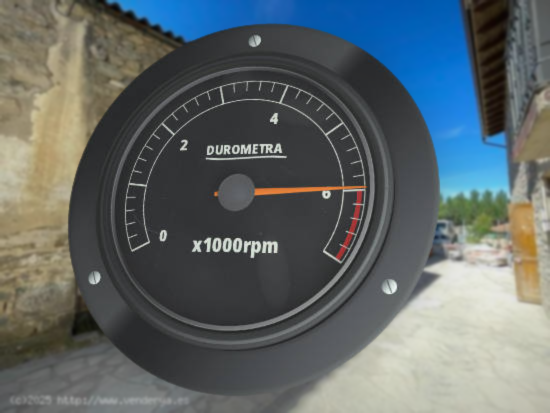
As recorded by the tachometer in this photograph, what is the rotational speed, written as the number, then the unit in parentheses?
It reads 6000 (rpm)
